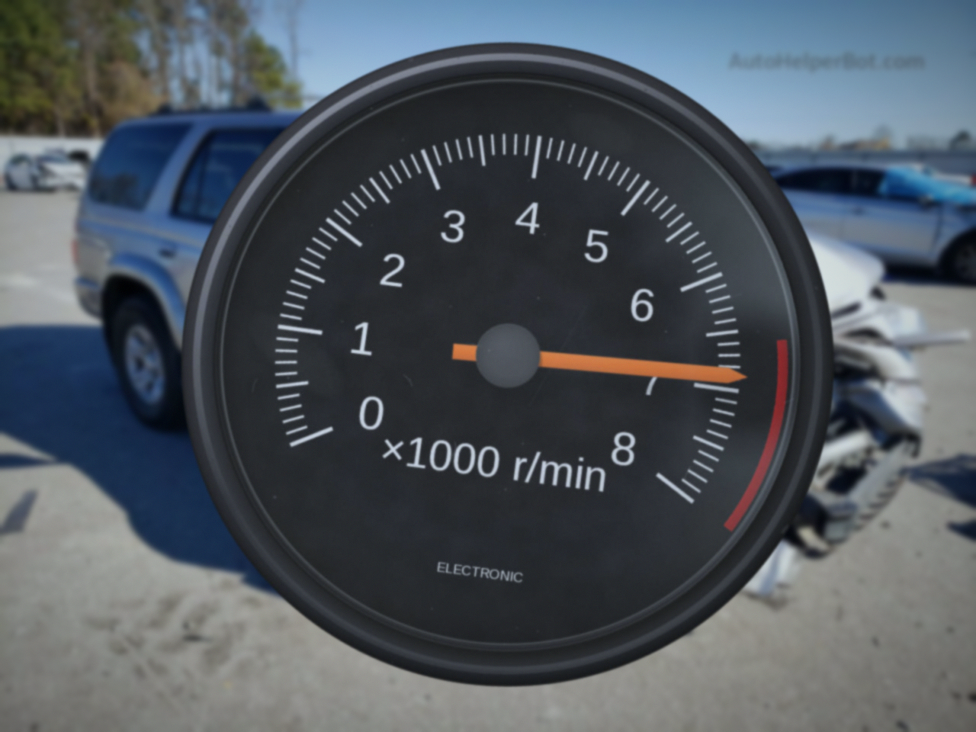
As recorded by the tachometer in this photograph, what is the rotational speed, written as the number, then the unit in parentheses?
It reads 6900 (rpm)
